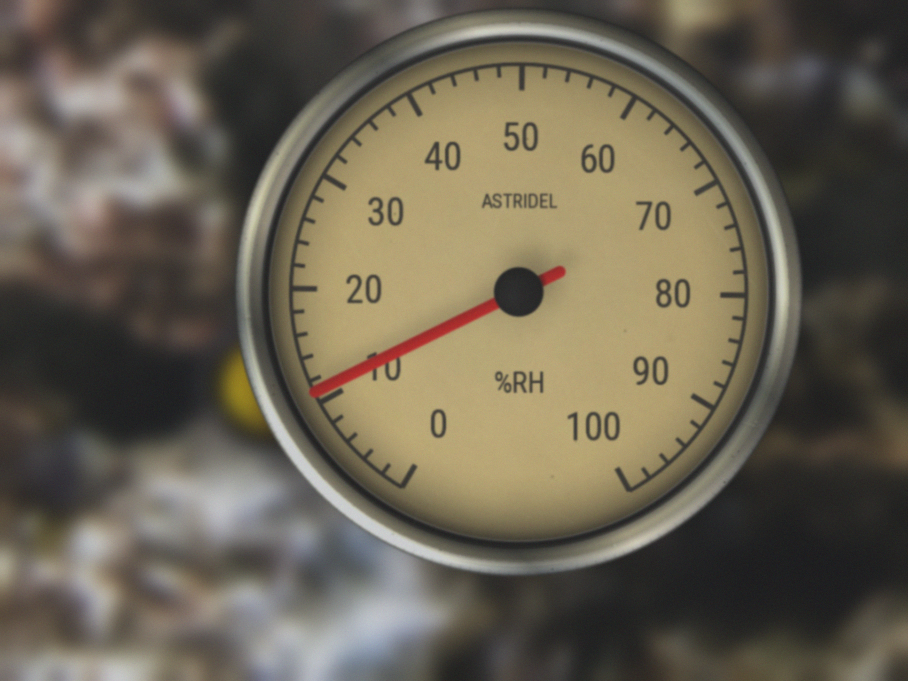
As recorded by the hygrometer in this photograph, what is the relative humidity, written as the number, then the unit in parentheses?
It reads 11 (%)
